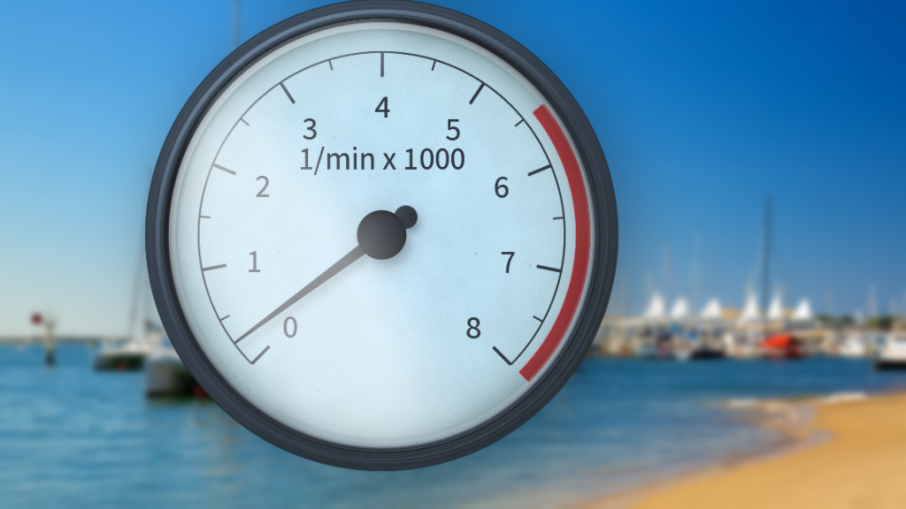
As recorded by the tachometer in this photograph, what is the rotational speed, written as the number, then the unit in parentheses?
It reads 250 (rpm)
